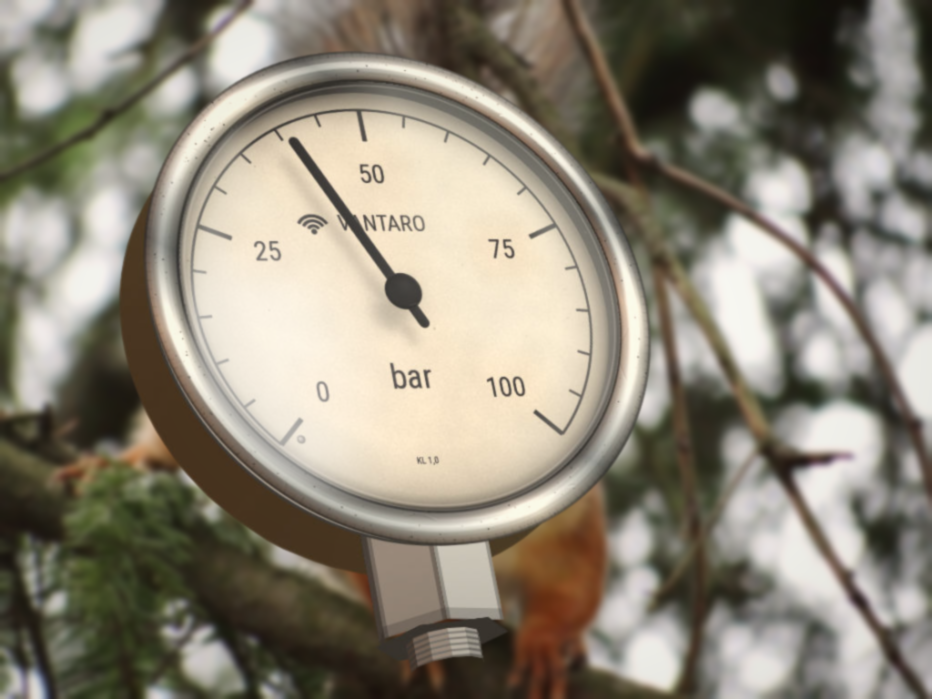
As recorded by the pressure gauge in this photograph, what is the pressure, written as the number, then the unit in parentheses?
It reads 40 (bar)
